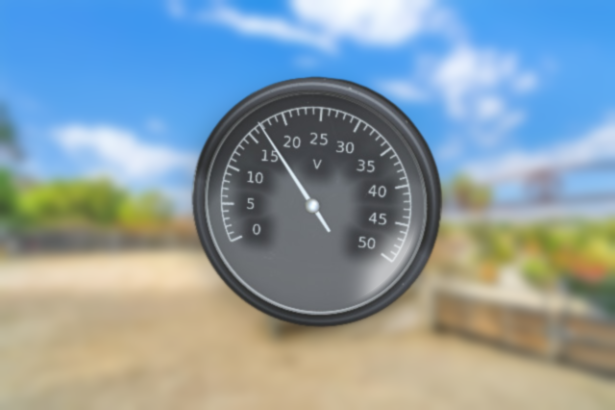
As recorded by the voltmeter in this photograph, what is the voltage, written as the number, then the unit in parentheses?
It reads 17 (V)
